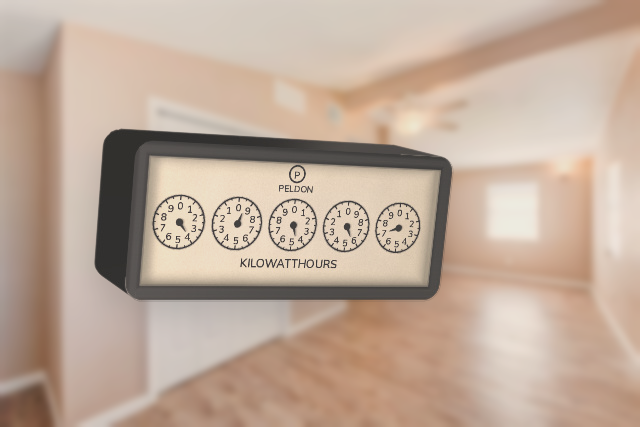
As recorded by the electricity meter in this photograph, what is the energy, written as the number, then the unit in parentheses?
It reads 39457 (kWh)
